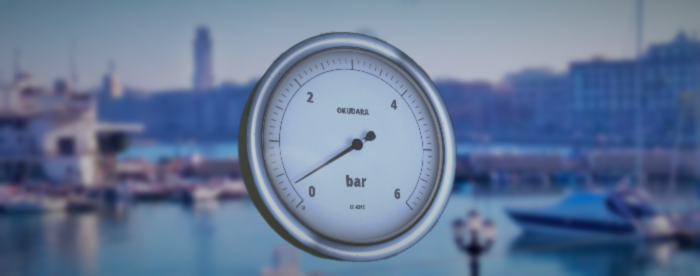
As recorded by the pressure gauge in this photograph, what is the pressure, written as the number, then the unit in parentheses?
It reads 0.3 (bar)
